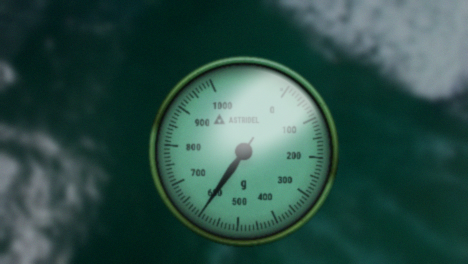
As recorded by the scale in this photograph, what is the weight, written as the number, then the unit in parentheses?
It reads 600 (g)
